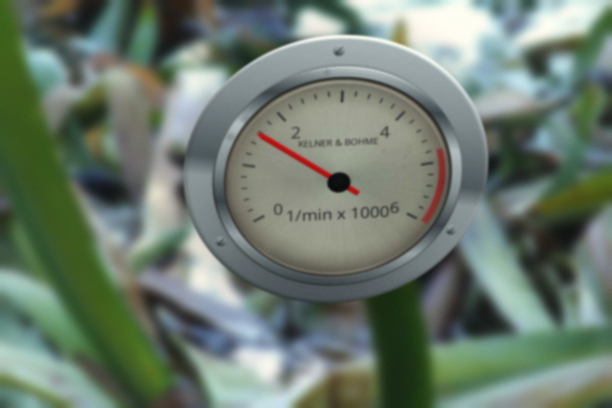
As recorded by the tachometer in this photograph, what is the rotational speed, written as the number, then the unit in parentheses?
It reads 1600 (rpm)
